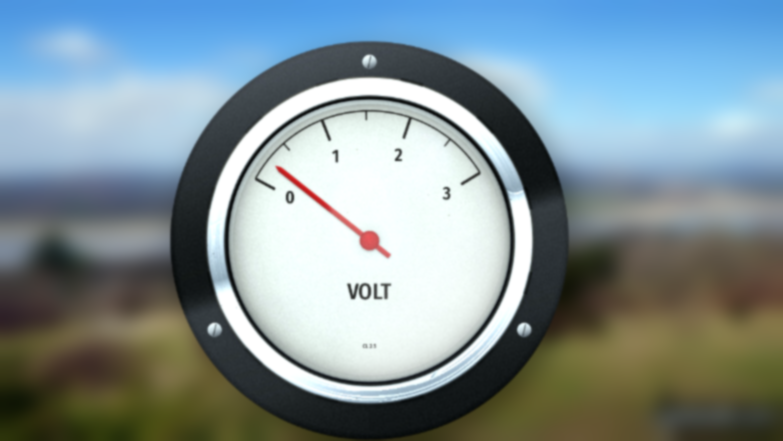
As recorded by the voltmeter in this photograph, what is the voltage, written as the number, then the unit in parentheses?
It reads 0.25 (V)
